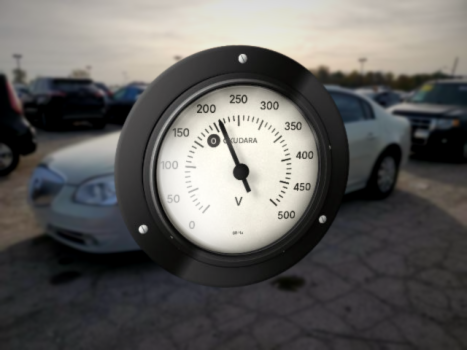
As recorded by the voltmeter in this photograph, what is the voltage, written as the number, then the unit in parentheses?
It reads 210 (V)
